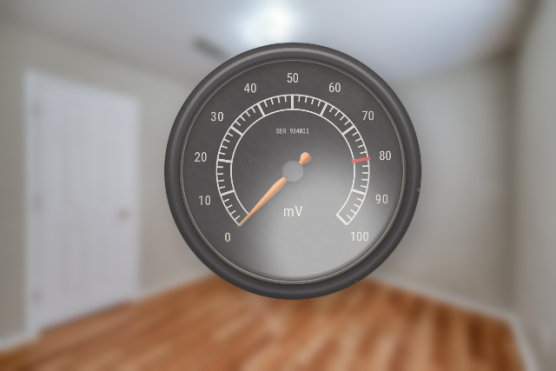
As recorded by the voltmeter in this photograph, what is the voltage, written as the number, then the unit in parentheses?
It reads 0 (mV)
